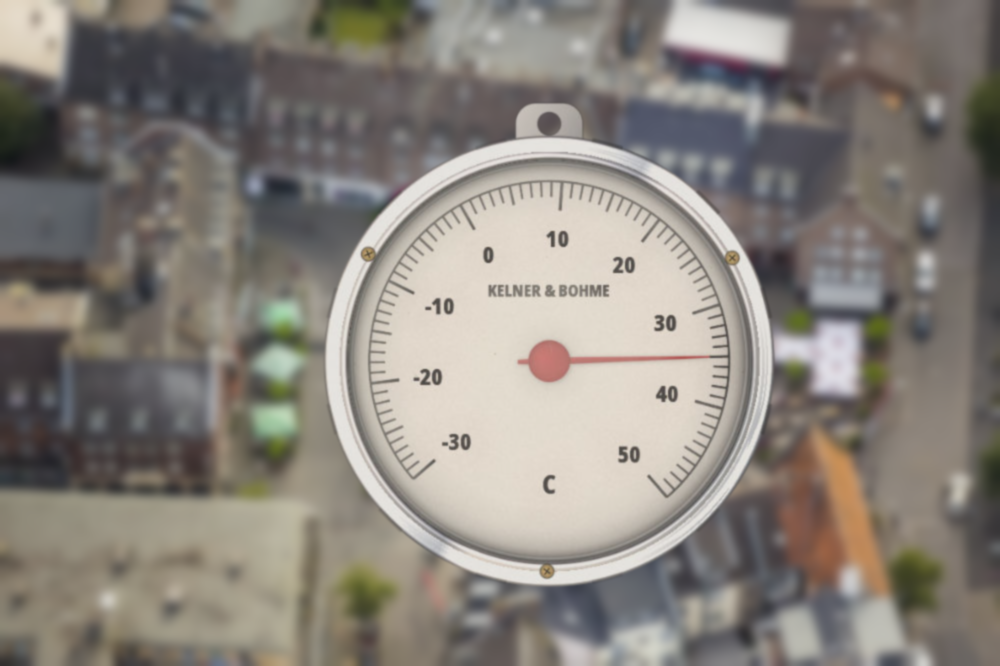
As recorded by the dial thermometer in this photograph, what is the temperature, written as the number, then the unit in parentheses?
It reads 35 (°C)
